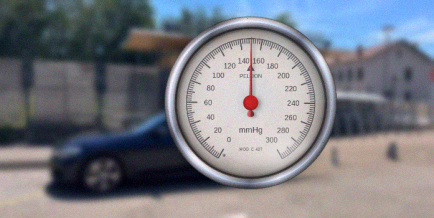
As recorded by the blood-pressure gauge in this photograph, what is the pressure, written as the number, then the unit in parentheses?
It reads 150 (mmHg)
